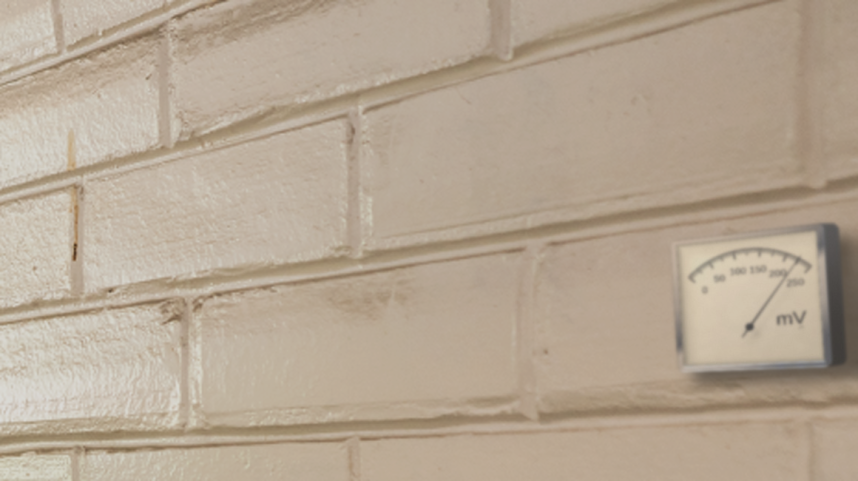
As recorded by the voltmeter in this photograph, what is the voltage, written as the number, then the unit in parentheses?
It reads 225 (mV)
